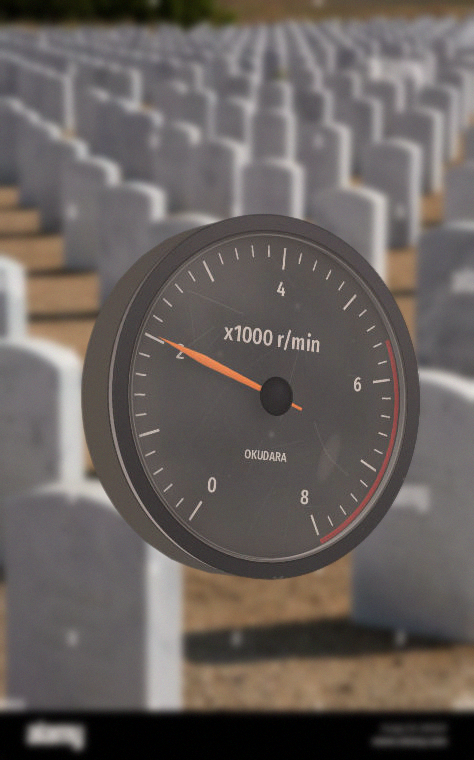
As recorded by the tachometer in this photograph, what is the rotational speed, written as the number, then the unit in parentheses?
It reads 2000 (rpm)
